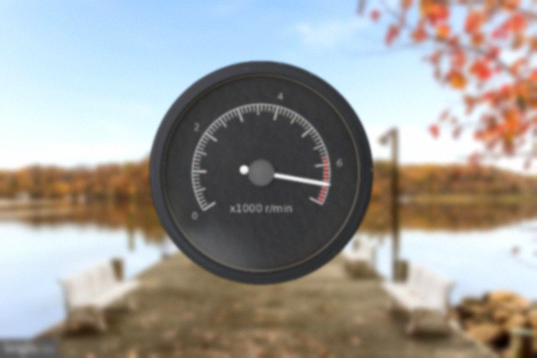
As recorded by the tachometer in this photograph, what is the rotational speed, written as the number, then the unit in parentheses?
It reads 6500 (rpm)
